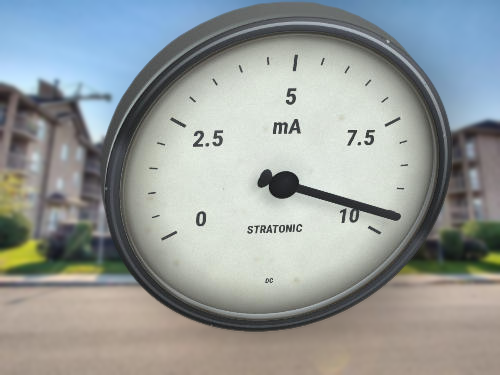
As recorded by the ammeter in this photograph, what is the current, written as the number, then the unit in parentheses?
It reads 9.5 (mA)
